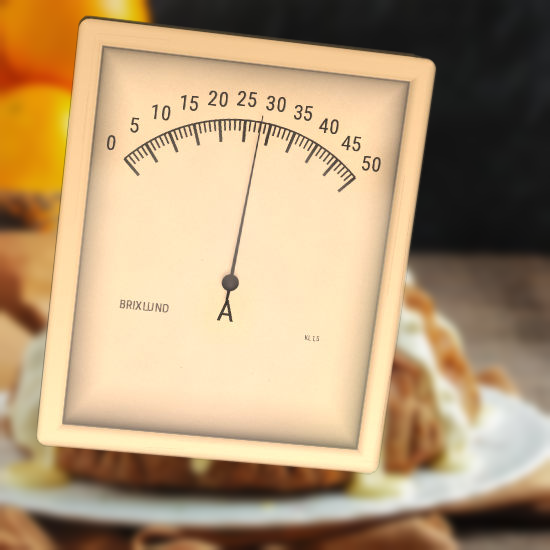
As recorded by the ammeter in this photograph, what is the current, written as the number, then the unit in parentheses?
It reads 28 (A)
